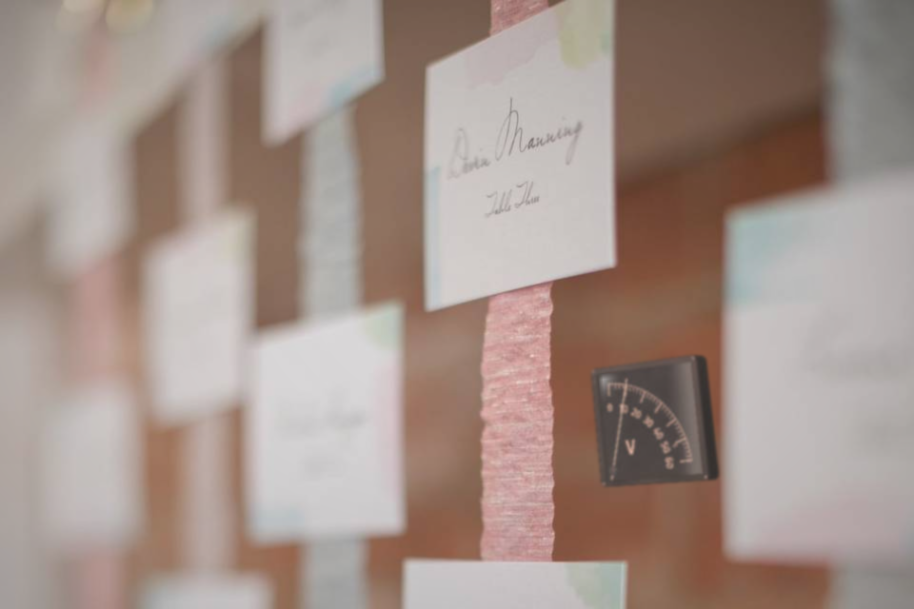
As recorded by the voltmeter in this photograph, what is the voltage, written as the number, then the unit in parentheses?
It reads 10 (V)
